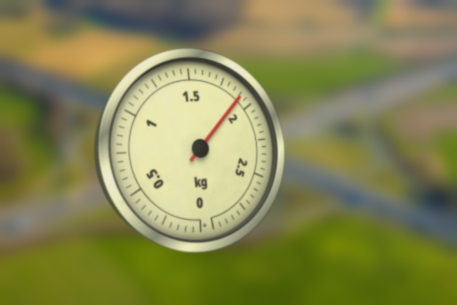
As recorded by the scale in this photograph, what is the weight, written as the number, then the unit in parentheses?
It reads 1.9 (kg)
